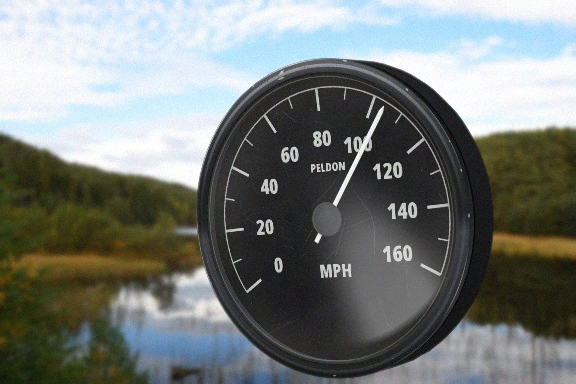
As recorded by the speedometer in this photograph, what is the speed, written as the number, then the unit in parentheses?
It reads 105 (mph)
